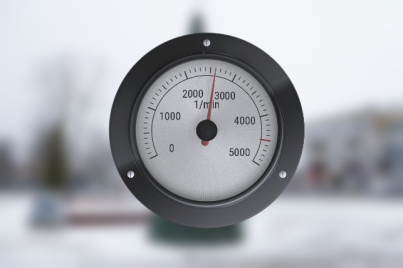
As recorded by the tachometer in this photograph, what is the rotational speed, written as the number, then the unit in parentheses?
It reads 2600 (rpm)
